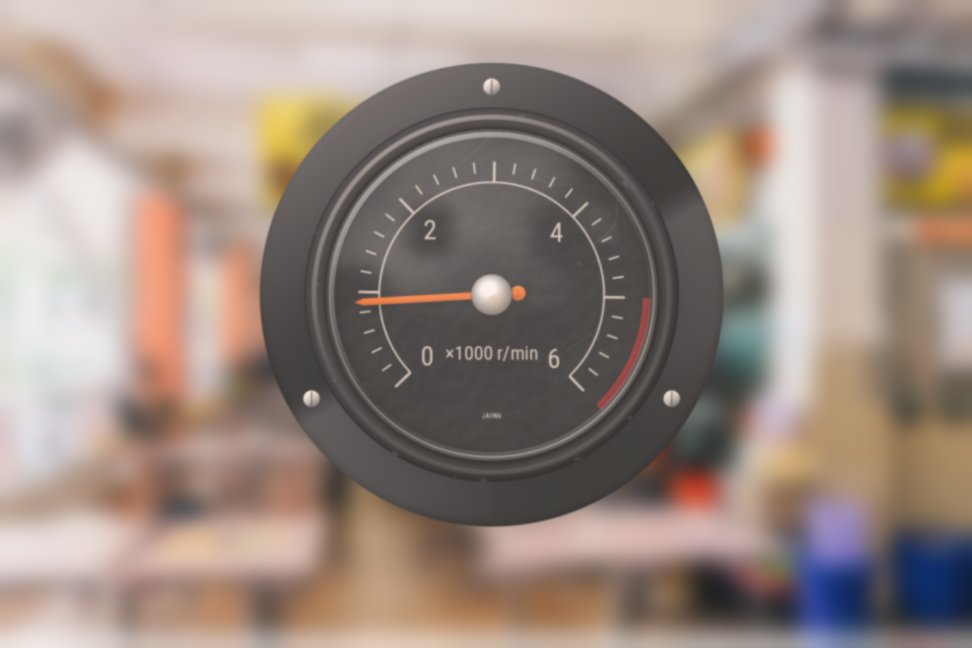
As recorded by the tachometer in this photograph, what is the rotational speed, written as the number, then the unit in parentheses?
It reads 900 (rpm)
